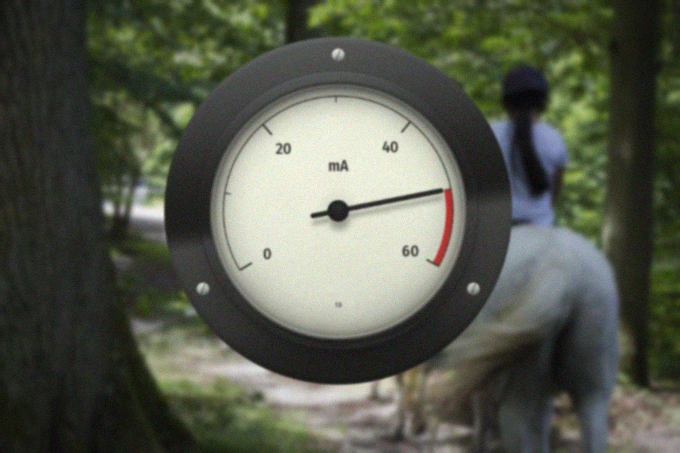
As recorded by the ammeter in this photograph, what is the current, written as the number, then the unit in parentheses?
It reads 50 (mA)
